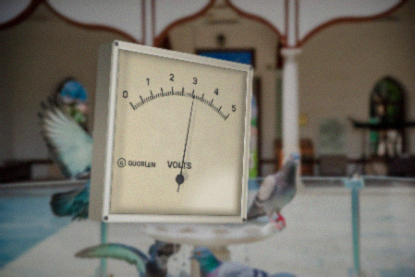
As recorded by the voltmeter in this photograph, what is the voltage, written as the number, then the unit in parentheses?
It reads 3 (V)
